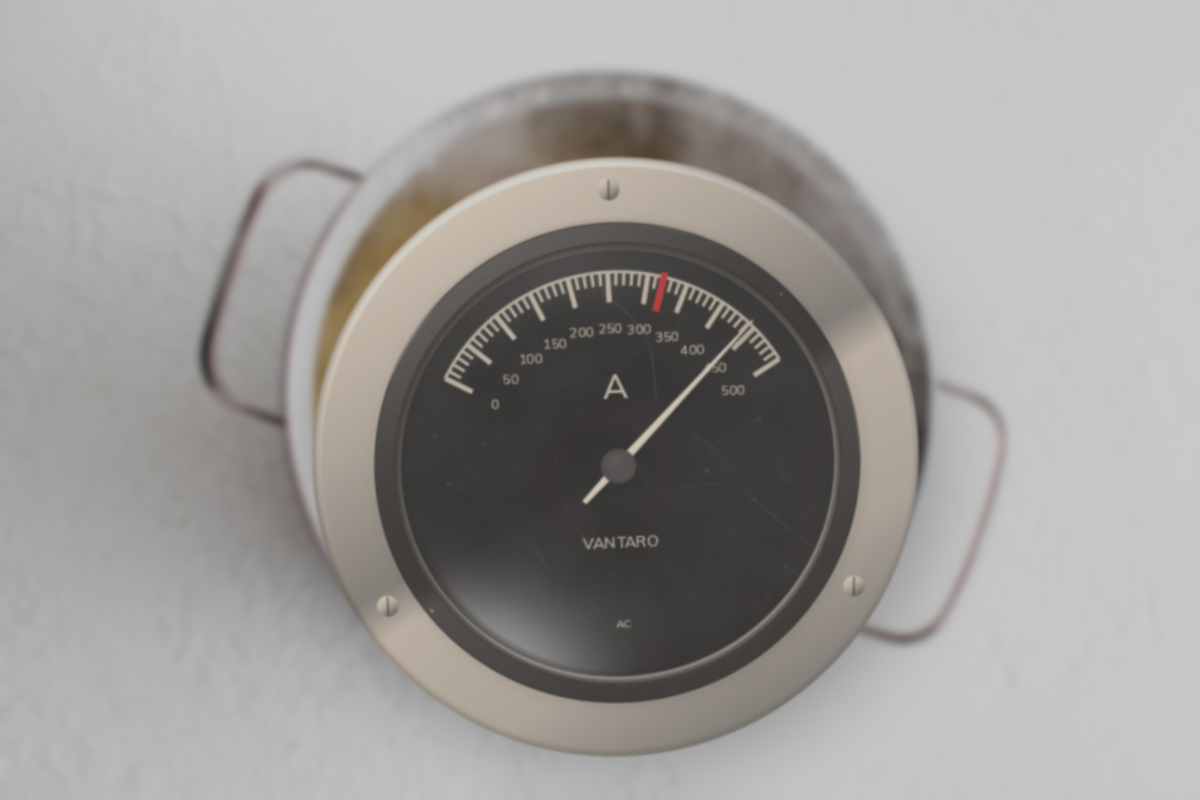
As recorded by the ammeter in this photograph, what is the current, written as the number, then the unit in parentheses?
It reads 440 (A)
